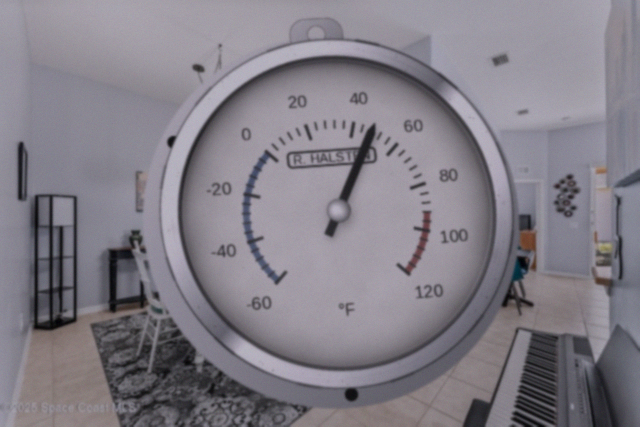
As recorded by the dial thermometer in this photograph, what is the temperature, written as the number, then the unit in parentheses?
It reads 48 (°F)
